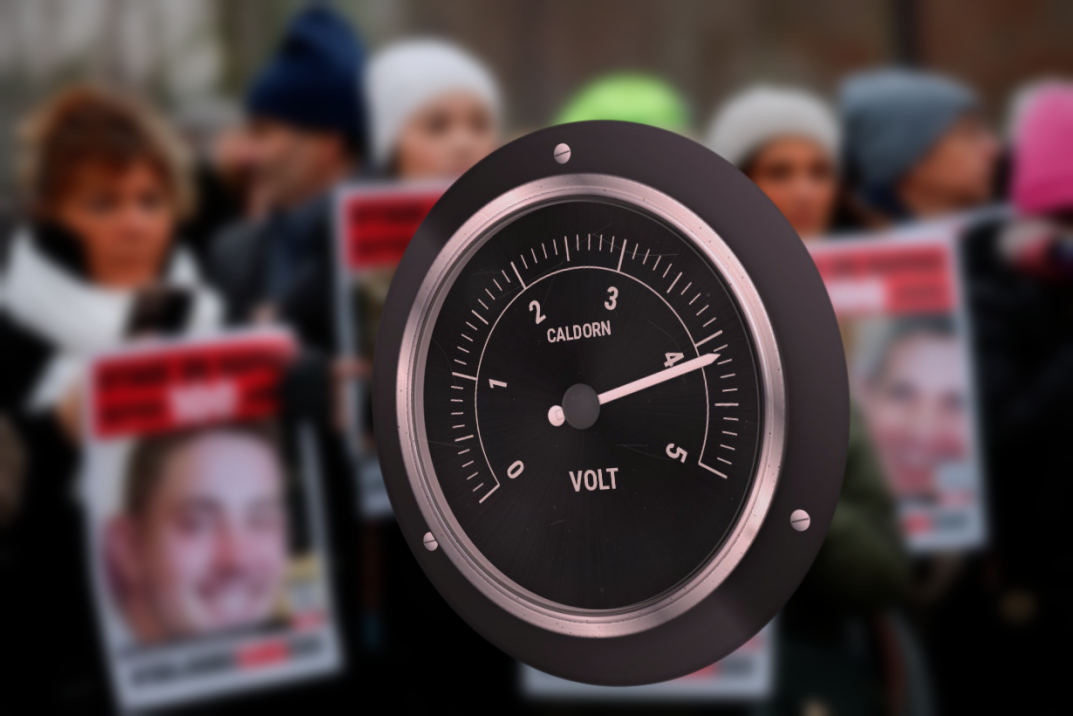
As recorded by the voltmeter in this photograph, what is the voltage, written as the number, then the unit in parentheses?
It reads 4.15 (V)
